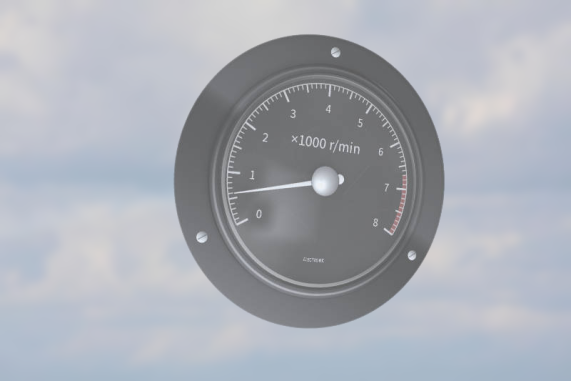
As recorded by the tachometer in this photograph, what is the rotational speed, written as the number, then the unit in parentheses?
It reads 600 (rpm)
